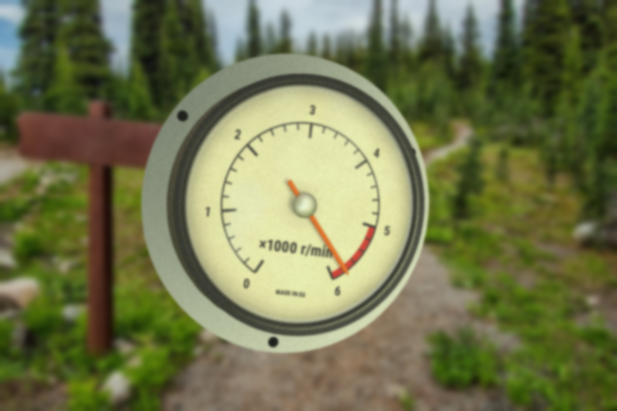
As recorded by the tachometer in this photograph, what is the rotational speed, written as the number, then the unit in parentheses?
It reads 5800 (rpm)
